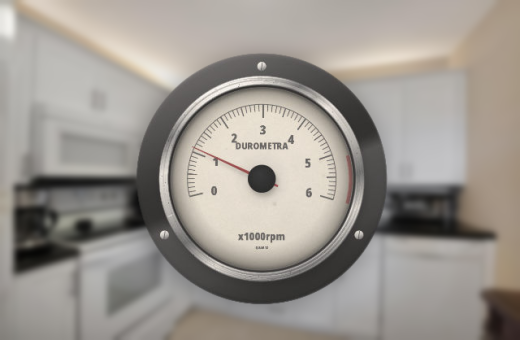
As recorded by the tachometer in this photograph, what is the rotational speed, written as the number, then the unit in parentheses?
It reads 1100 (rpm)
